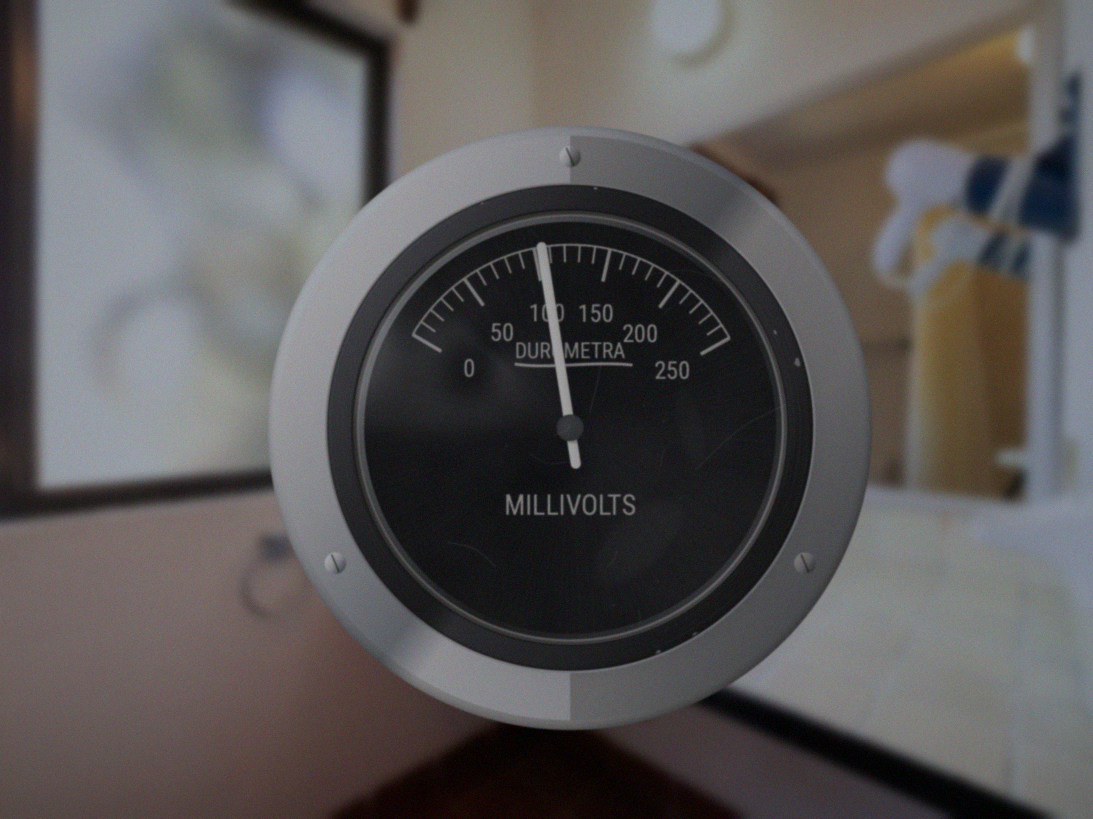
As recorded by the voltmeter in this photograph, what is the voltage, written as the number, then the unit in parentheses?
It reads 105 (mV)
